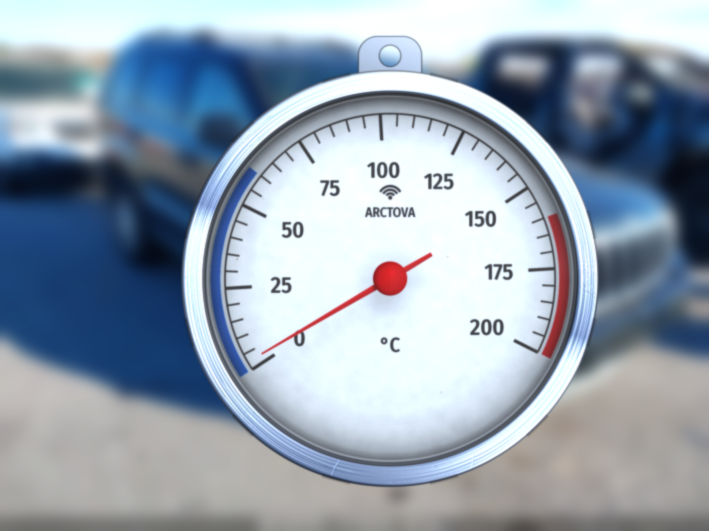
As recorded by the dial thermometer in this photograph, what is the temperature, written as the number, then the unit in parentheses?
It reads 2.5 (°C)
